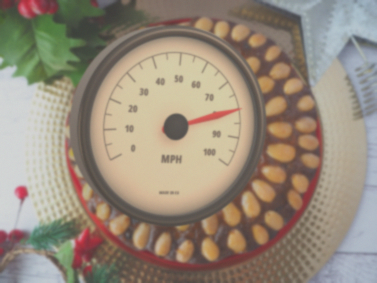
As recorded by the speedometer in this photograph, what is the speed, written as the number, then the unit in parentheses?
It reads 80 (mph)
